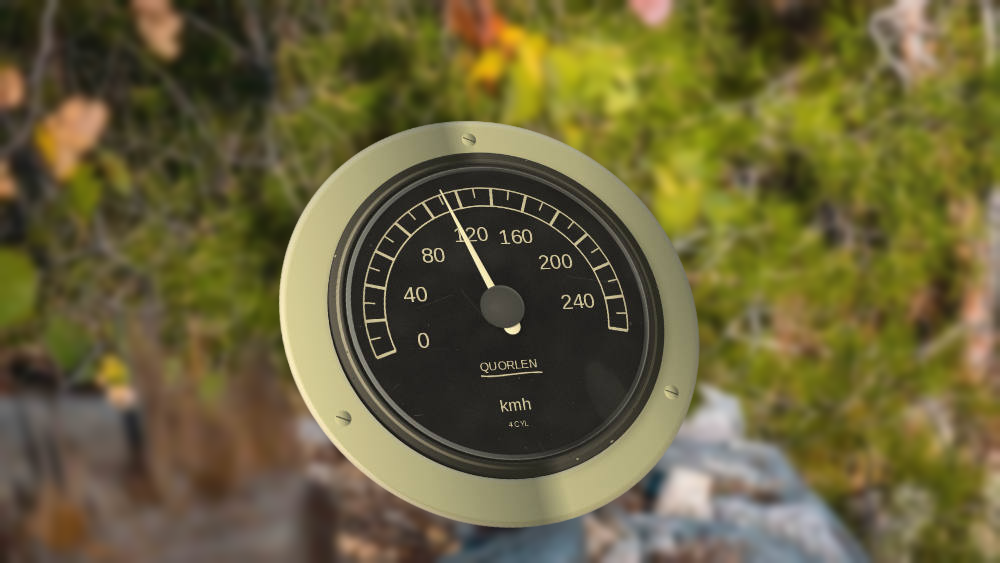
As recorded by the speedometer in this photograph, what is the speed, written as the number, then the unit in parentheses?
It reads 110 (km/h)
